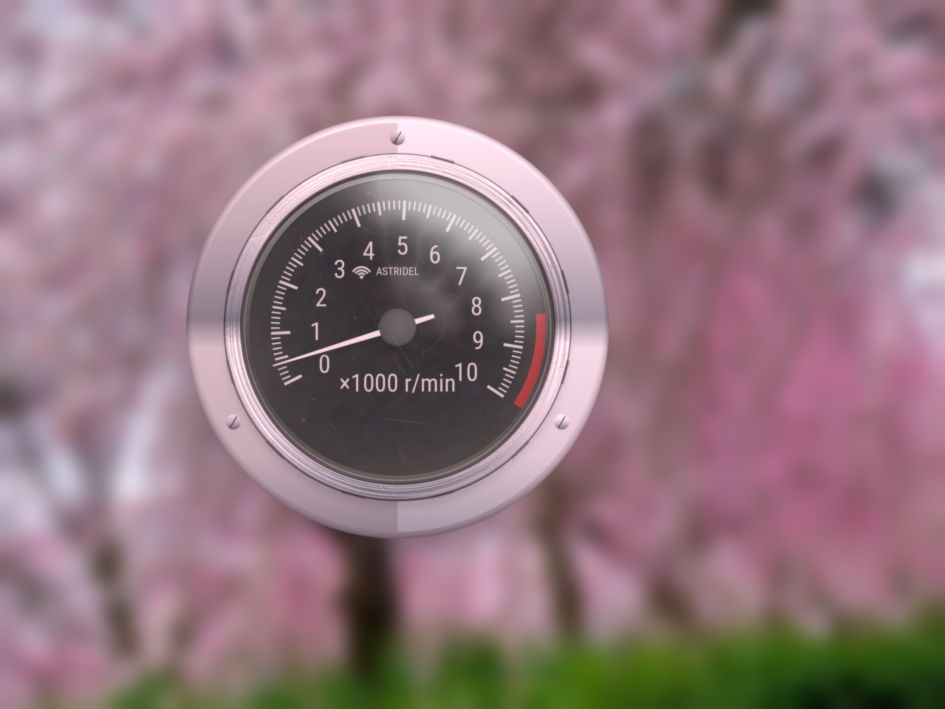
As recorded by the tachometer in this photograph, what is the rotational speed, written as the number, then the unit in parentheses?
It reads 400 (rpm)
